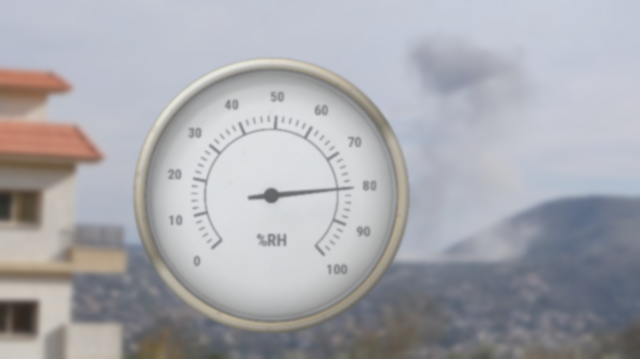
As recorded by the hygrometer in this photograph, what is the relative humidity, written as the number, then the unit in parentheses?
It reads 80 (%)
